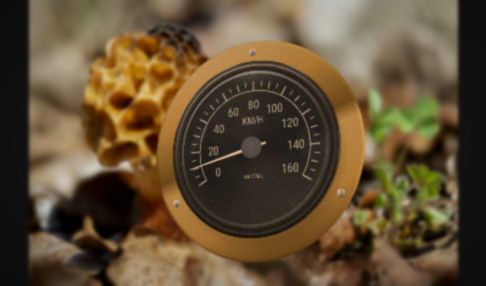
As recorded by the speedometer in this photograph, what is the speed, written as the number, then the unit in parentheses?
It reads 10 (km/h)
